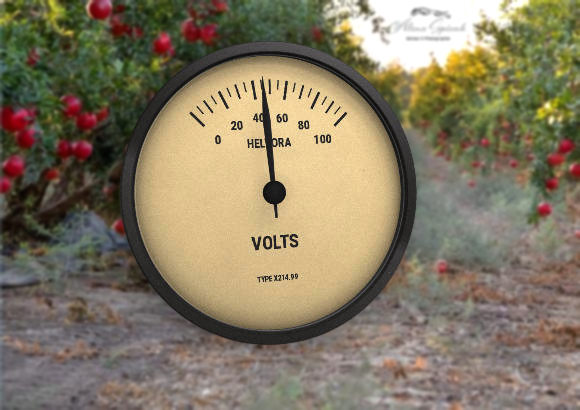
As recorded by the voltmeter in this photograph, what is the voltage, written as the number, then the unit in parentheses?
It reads 45 (V)
